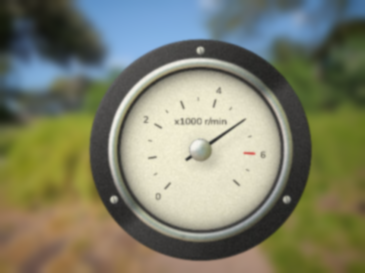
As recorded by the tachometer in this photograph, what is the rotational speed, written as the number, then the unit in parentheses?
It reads 5000 (rpm)
